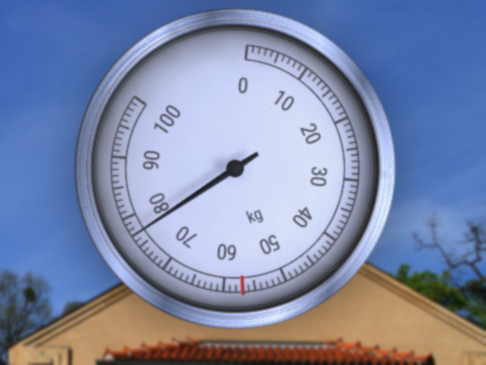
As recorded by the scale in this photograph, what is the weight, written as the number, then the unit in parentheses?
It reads 77 (kg)
